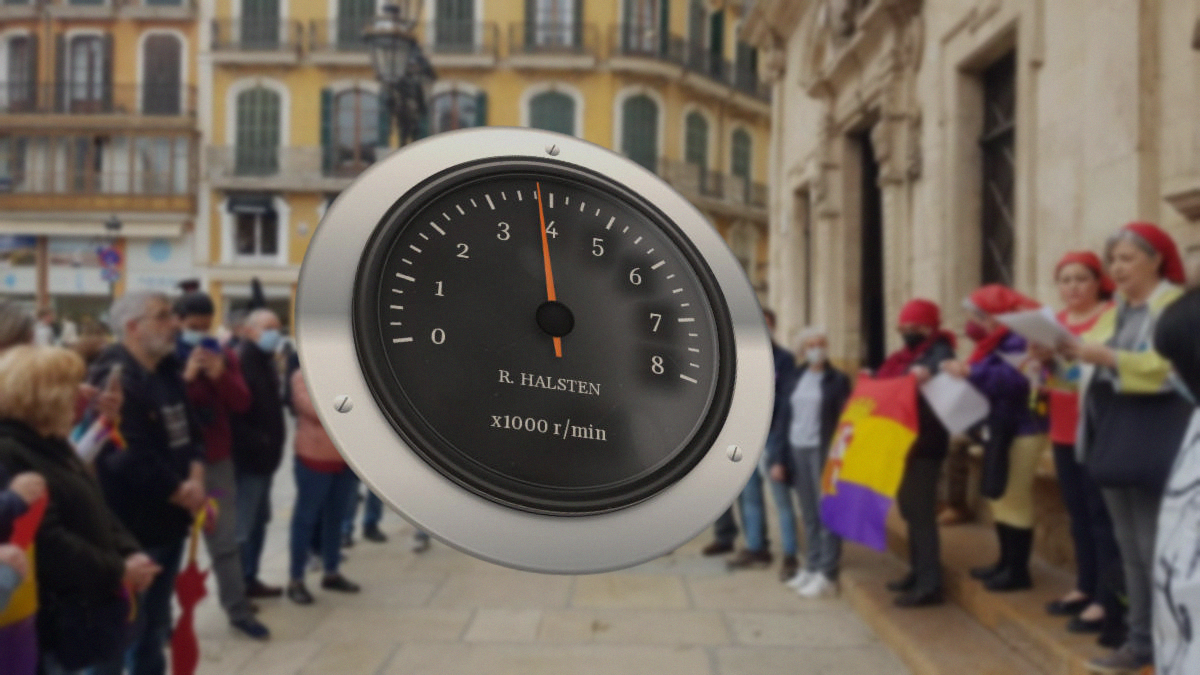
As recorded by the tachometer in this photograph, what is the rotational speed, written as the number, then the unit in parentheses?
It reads 3750 (rpm)
